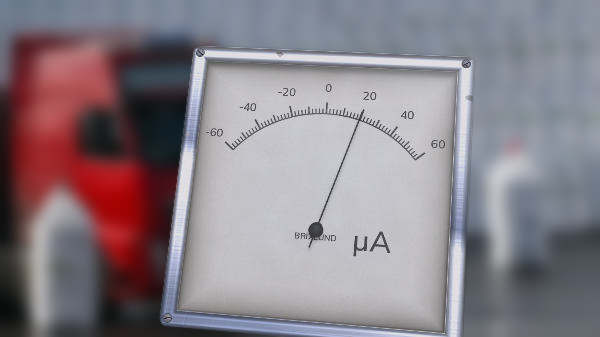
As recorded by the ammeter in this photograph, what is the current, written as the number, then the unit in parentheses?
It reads 20 (µA)
